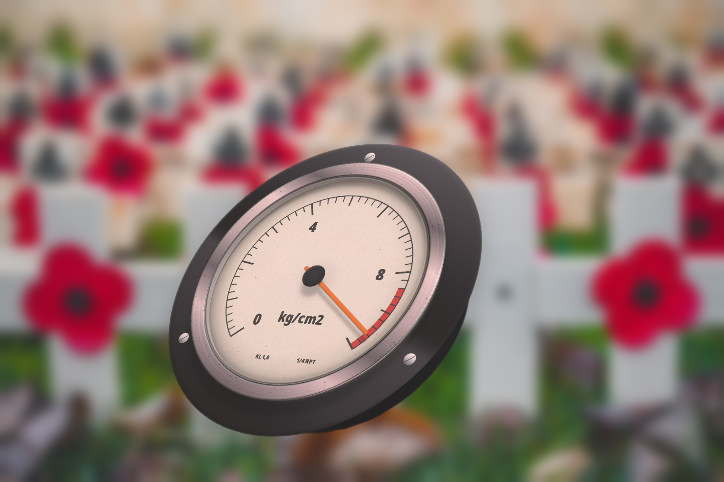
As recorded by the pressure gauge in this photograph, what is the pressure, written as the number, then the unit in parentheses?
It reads 9.6 (kg/cm²)
